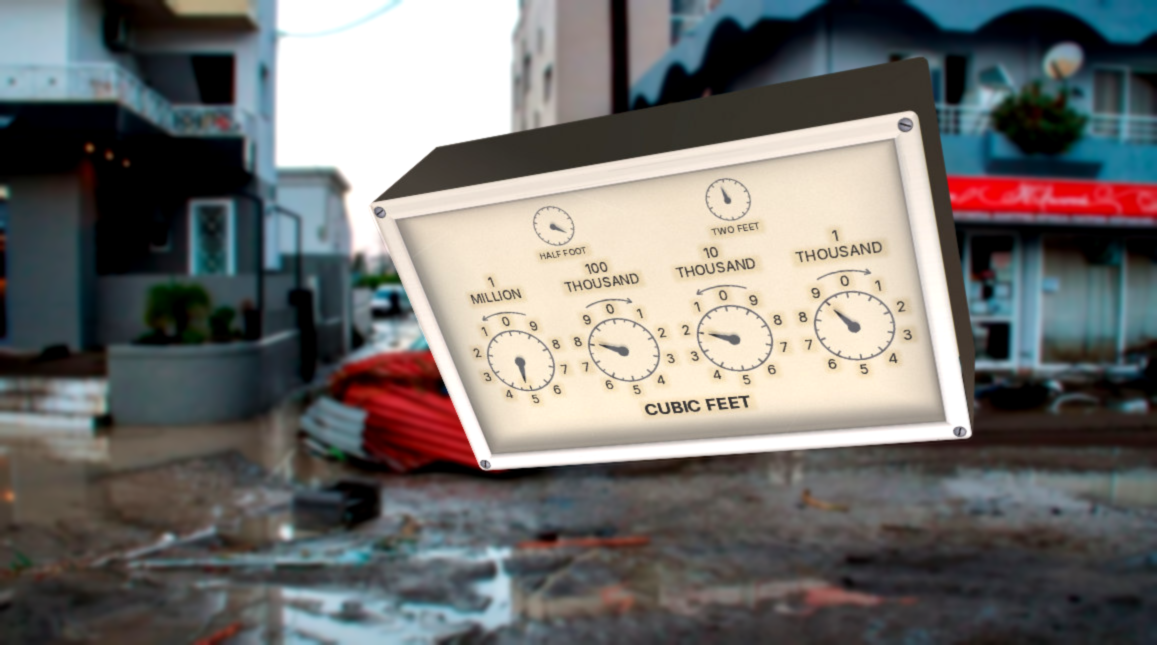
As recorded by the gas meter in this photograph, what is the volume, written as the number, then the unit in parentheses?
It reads 481900 (ft³)
